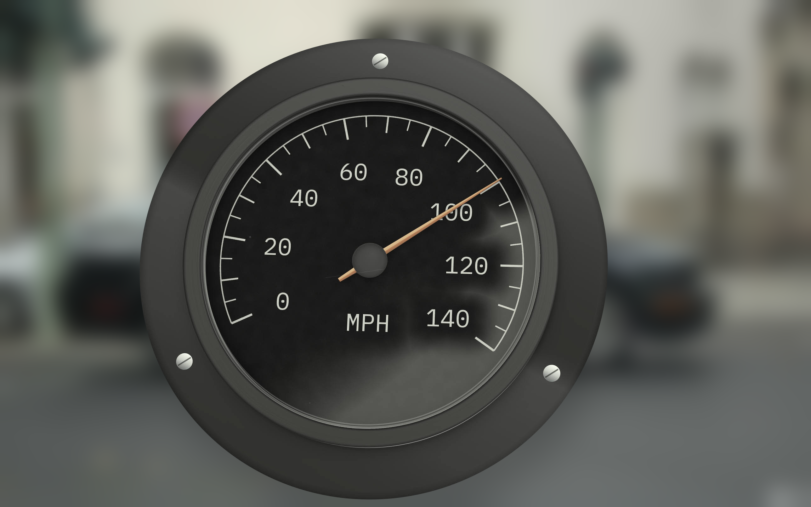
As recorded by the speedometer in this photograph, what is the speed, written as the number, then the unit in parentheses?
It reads 100 (mph)
